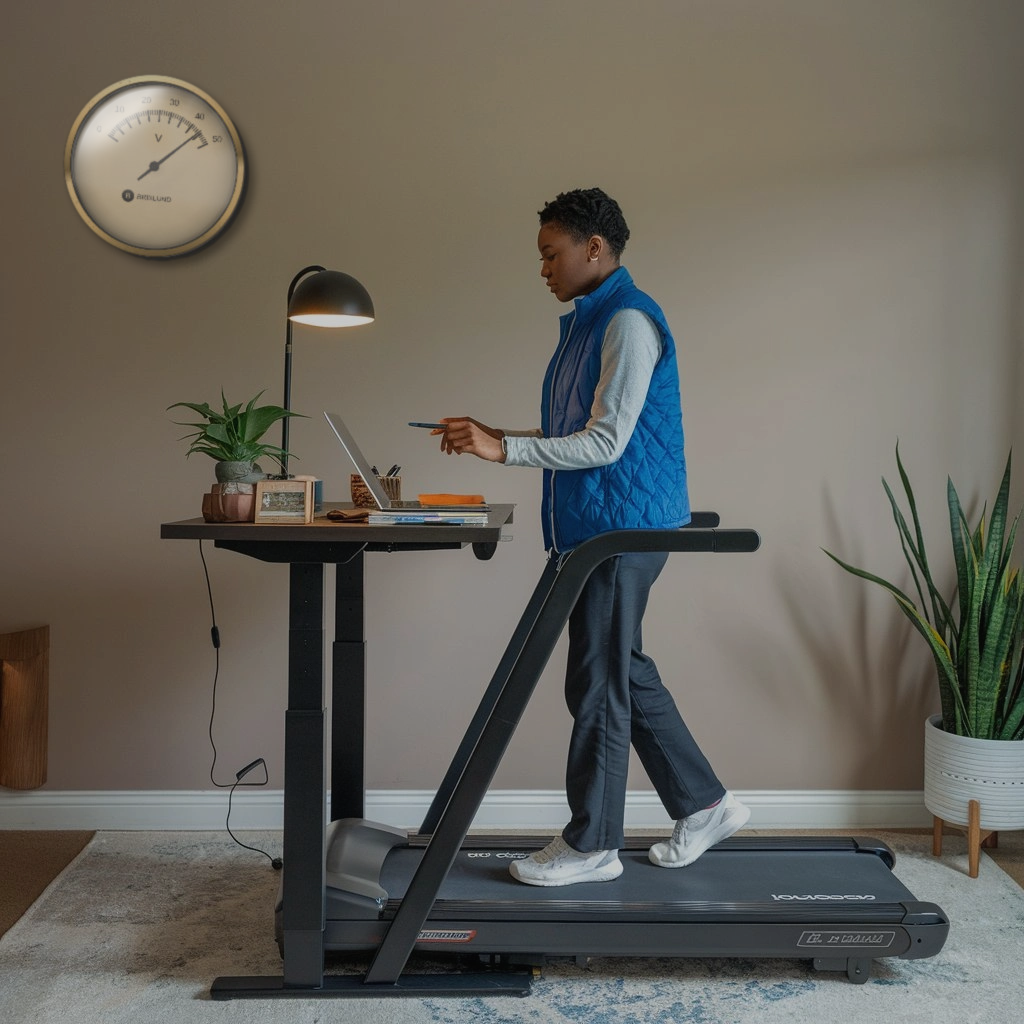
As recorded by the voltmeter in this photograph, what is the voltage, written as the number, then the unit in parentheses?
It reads 45 (V)
